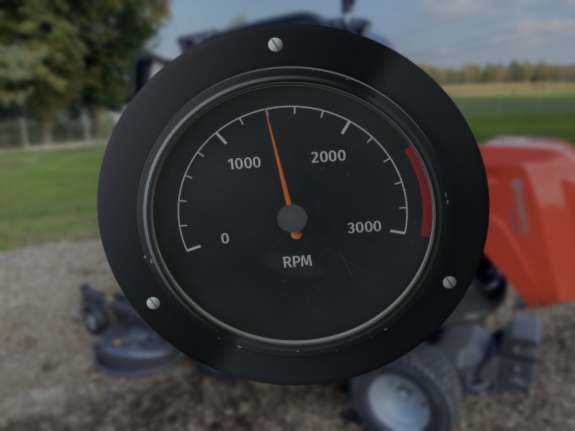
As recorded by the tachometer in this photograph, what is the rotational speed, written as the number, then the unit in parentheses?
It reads 1400 (rpm)
